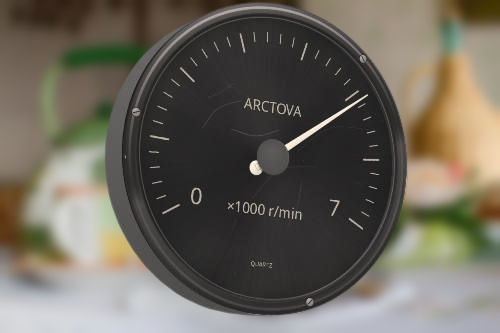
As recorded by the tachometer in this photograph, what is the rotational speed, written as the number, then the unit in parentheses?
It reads 5100 (rpm)
